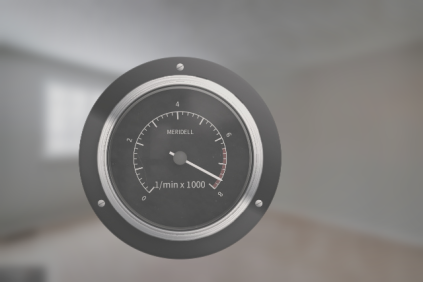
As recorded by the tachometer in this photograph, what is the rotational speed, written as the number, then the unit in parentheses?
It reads 7600 (rpm)
